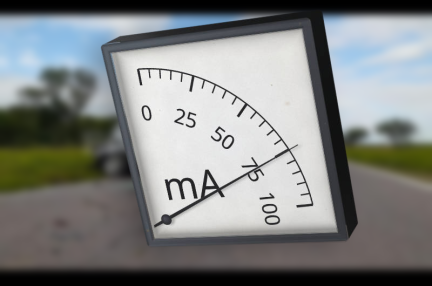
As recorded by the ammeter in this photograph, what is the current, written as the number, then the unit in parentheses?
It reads 75 (mA)
